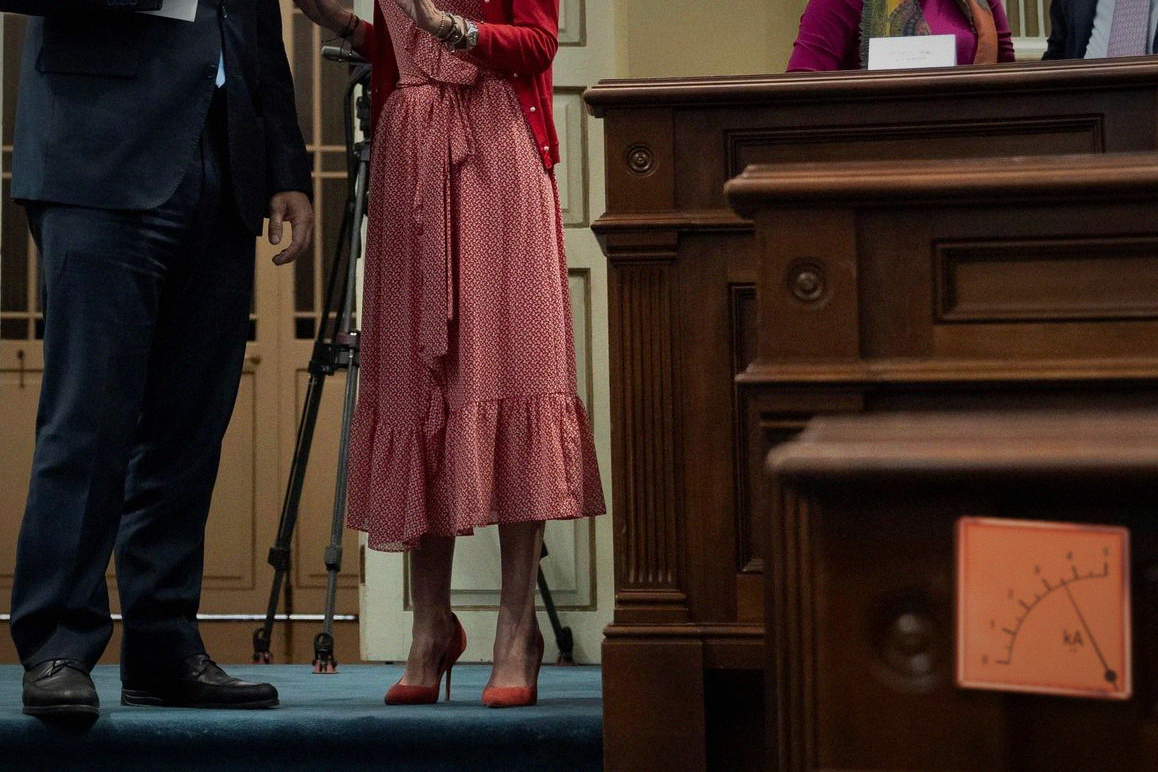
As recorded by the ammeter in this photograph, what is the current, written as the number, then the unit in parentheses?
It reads 3.5 (kA)
